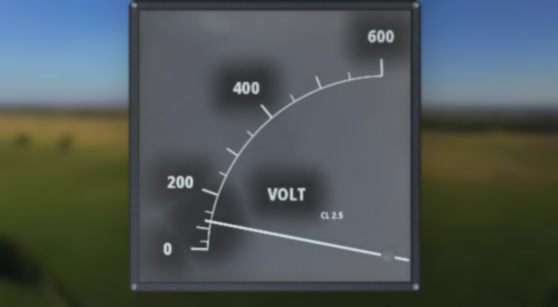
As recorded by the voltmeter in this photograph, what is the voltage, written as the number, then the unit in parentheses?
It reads 125 (V)
